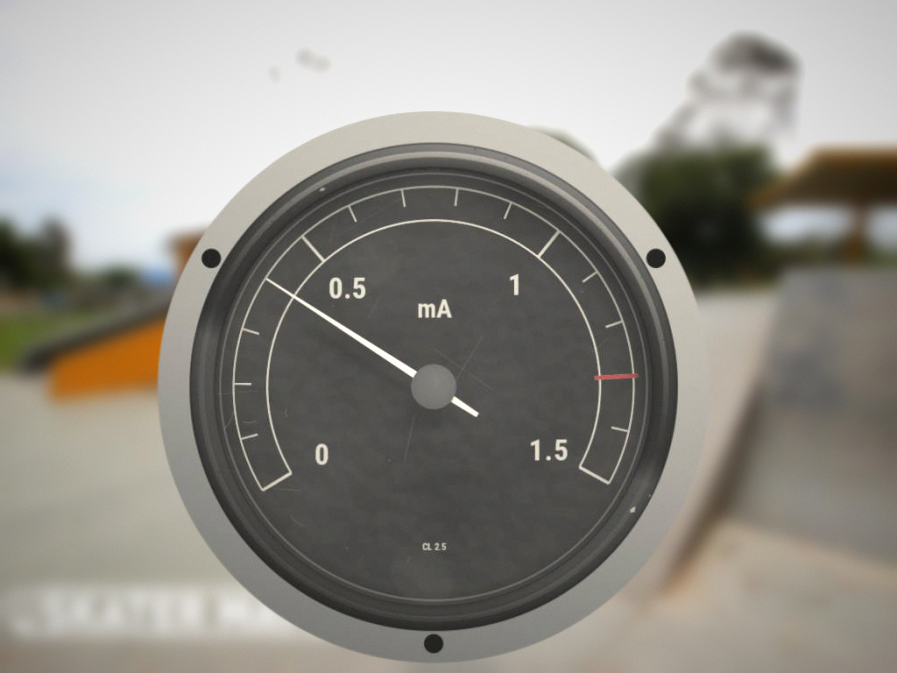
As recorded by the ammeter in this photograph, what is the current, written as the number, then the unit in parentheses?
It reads 0.4 (mA)
